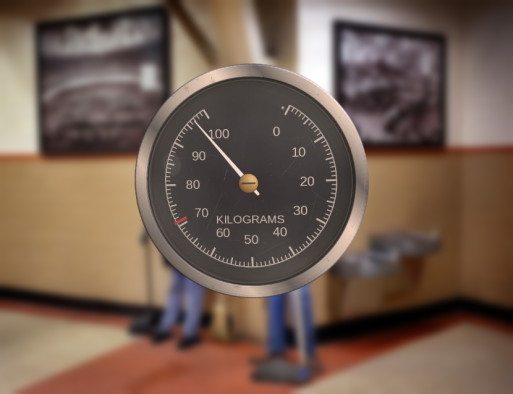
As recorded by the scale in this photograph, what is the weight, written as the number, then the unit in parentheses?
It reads 97 (kg)
